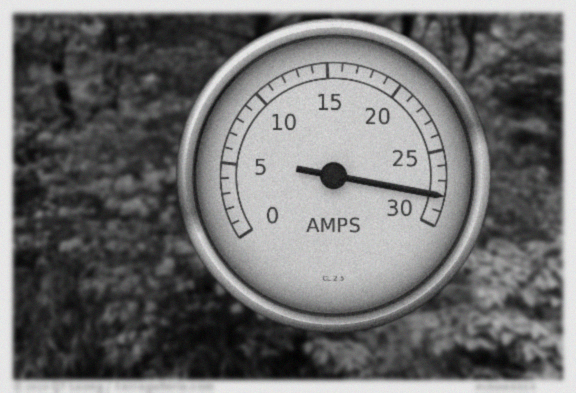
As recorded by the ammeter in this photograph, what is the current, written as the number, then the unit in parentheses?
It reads 28 (A)
